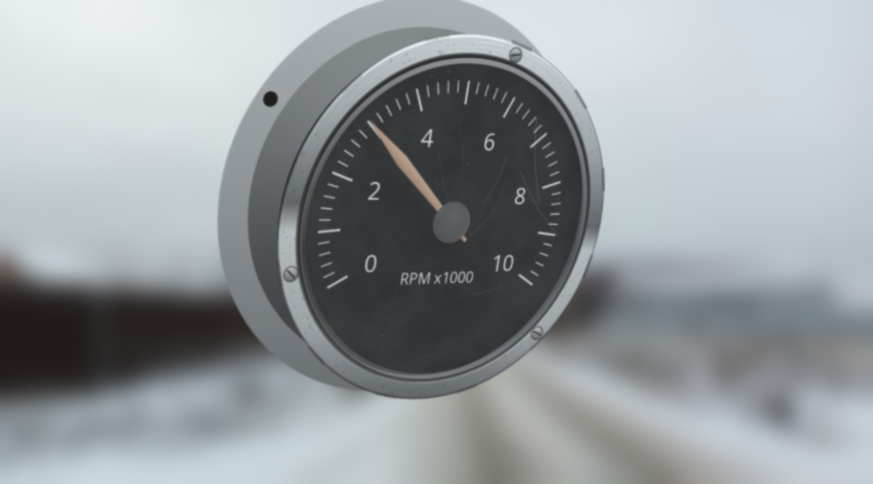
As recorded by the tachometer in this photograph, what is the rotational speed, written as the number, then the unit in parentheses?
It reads 3000 (rpm)
